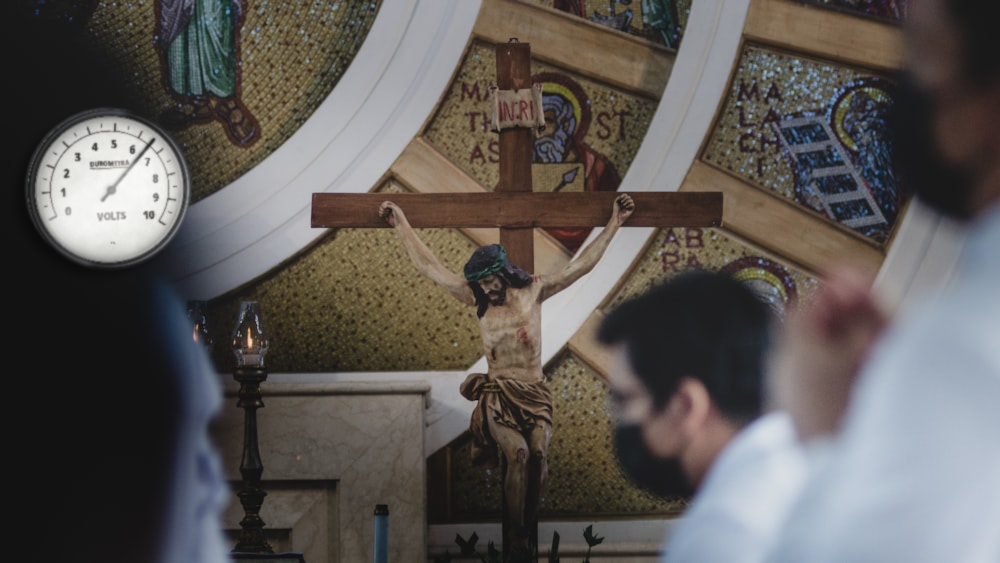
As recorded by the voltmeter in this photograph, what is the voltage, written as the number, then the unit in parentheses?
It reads 6.5 (V)
